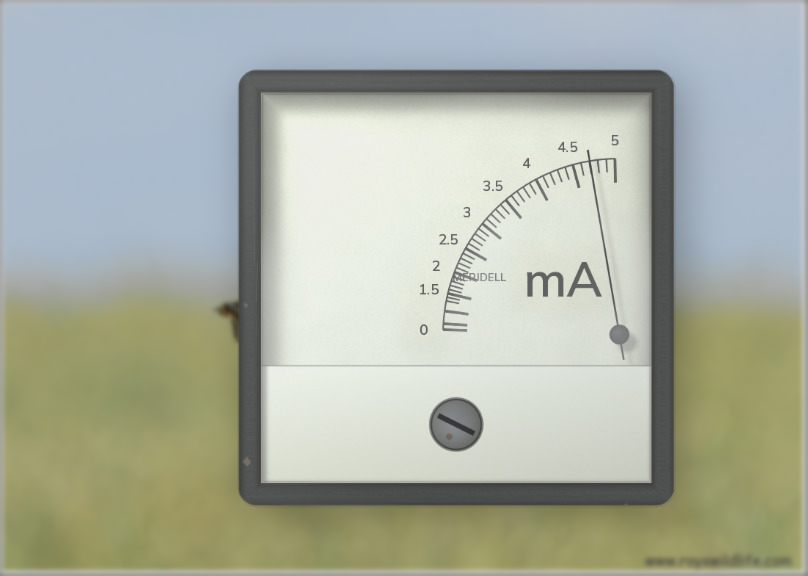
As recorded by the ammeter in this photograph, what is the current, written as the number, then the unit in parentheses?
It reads 4.7 (mA)
